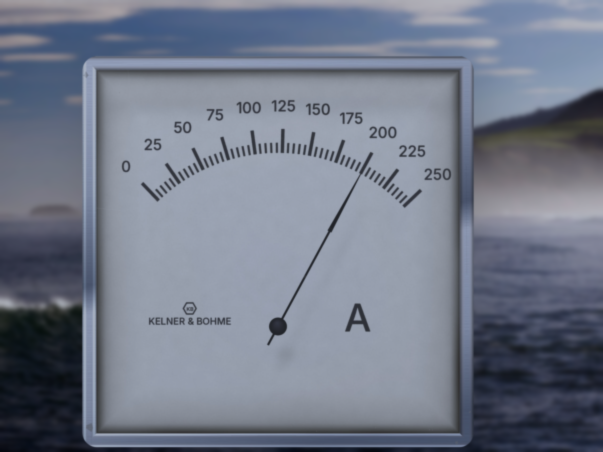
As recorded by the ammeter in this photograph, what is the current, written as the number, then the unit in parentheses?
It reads 200 (A)
